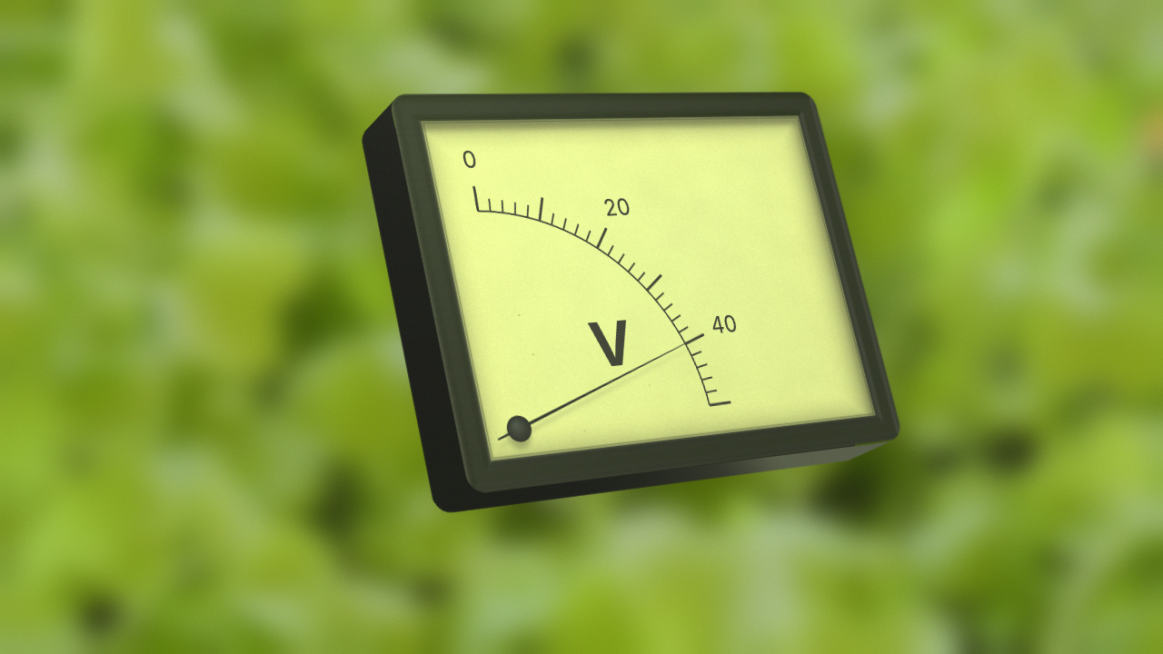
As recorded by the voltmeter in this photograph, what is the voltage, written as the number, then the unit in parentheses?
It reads 40 (V)
